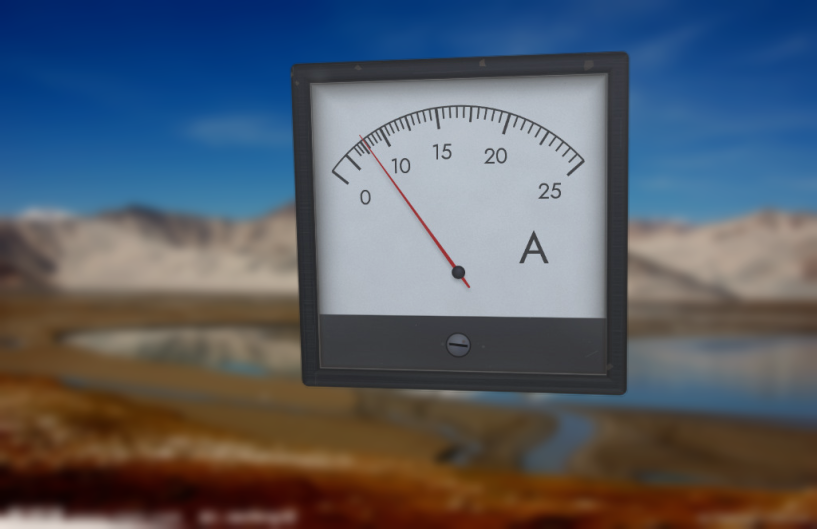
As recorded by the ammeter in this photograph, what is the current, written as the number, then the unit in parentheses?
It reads 8 (A)
